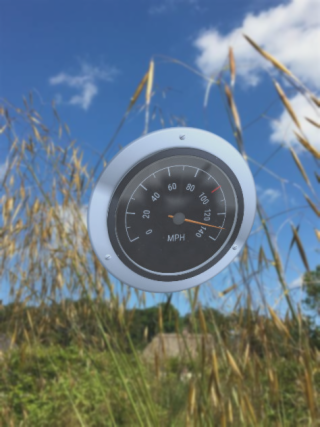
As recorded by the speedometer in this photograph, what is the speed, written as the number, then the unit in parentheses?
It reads 130 (mph)
